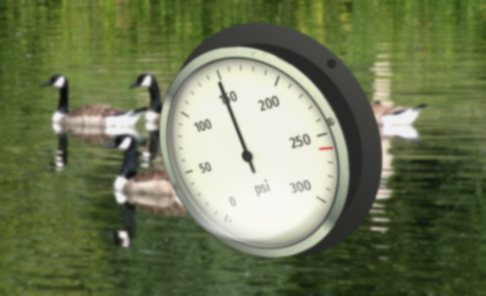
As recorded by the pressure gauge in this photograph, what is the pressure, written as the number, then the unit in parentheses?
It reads 150 (psi)
